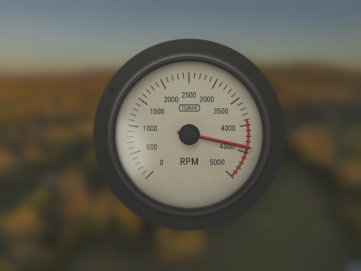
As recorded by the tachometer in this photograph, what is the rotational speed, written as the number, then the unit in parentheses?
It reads 4400 (rpm)
